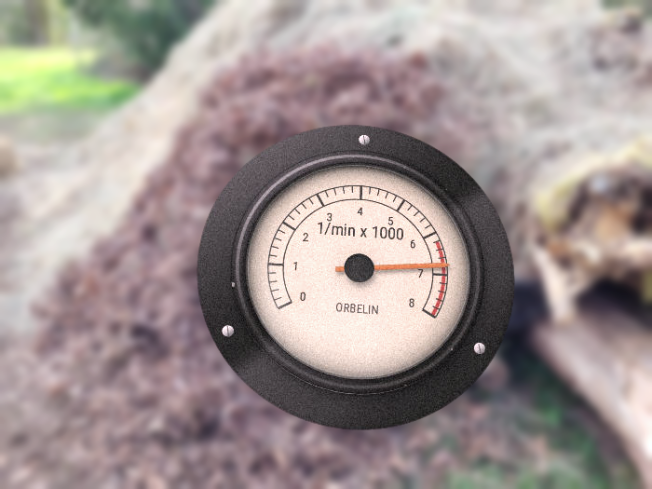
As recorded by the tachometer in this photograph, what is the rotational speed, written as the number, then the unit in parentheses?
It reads 6800 (rpm)
